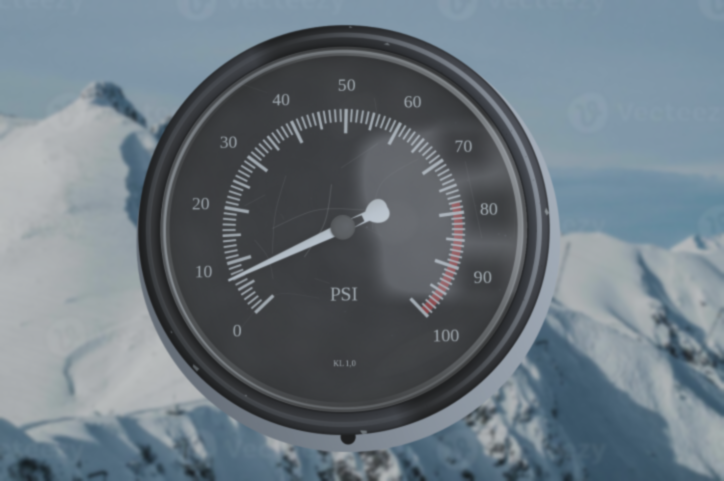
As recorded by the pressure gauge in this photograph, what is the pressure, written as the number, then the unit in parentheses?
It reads 7 (psi)
